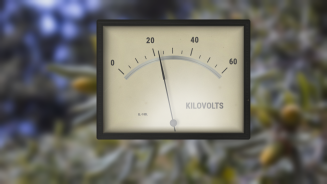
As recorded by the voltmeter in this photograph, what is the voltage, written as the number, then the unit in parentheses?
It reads 22.5 (kV)
